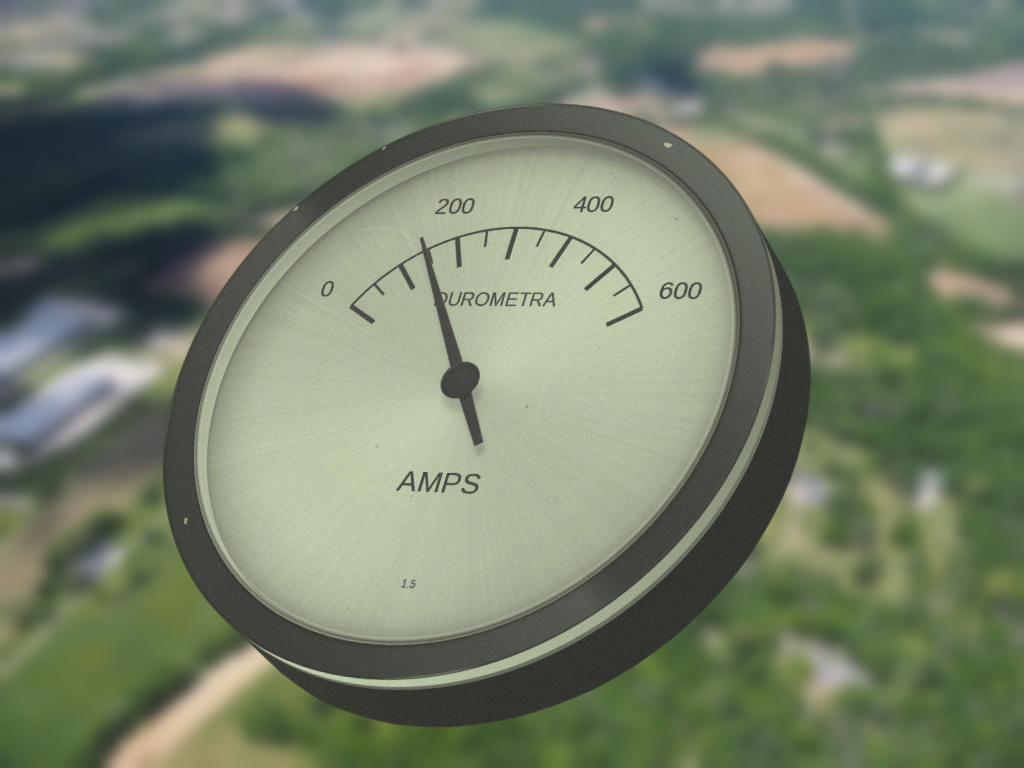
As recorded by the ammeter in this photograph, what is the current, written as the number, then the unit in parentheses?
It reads 150 (A)
